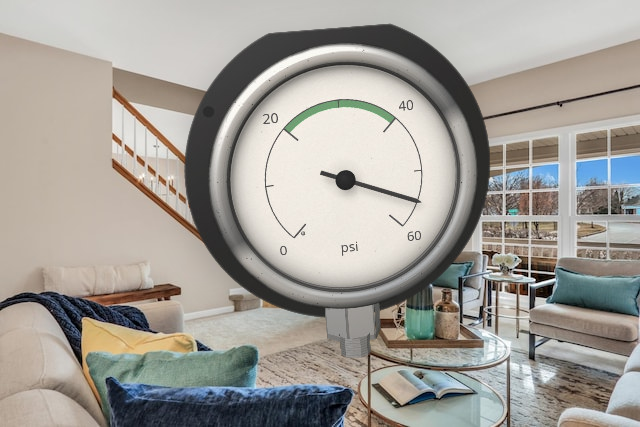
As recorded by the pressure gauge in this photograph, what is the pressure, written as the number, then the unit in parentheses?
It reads 55 (psi)
